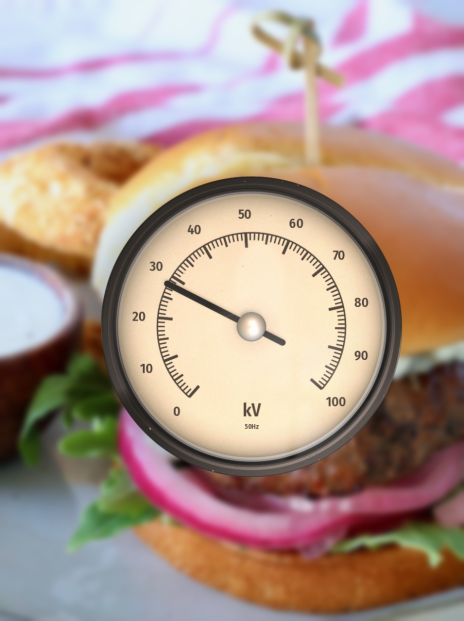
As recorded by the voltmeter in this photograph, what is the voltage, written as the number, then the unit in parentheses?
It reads 28 (kV)
